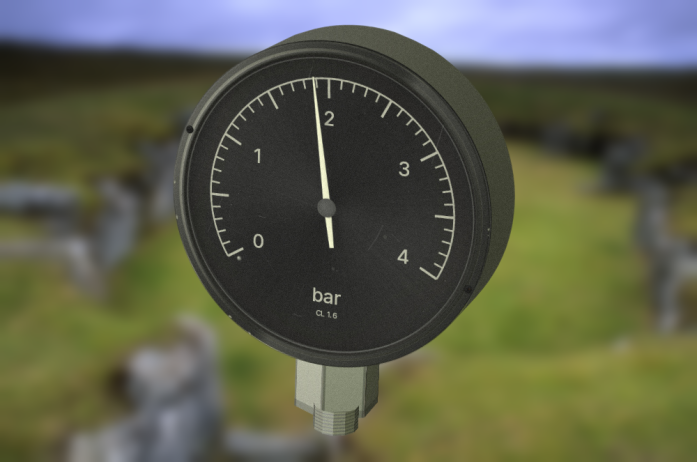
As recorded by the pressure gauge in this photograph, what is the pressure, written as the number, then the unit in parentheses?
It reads 1.9 (bar)
